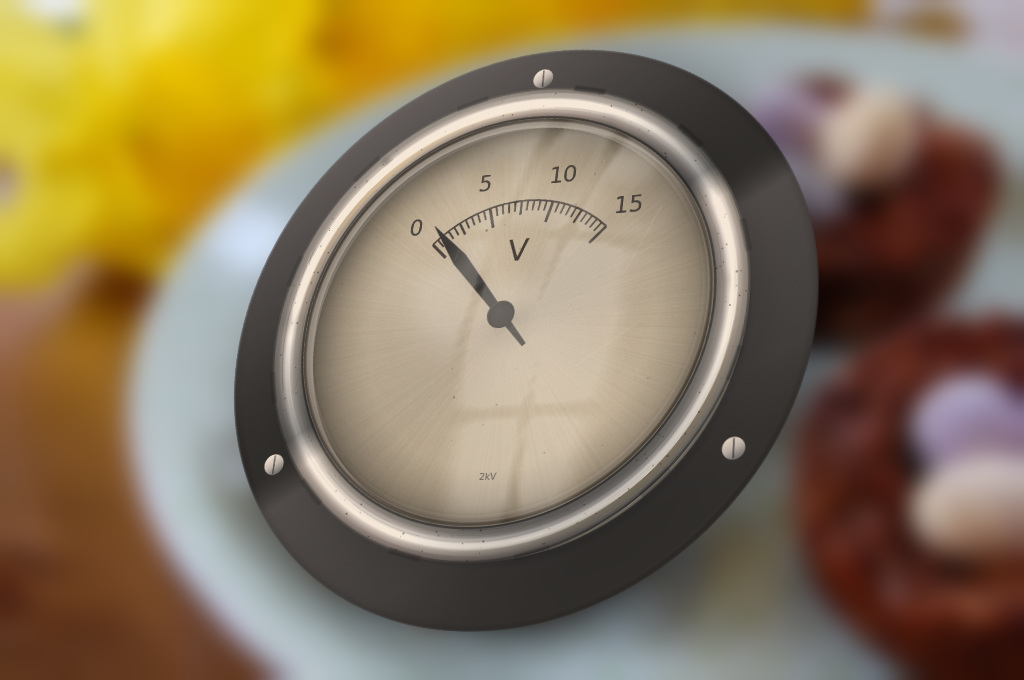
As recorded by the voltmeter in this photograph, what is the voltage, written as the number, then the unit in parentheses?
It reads 1 (V)
